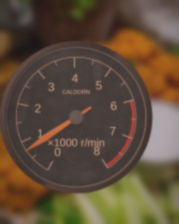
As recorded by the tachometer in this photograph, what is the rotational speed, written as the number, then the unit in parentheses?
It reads 750 (rpm)
